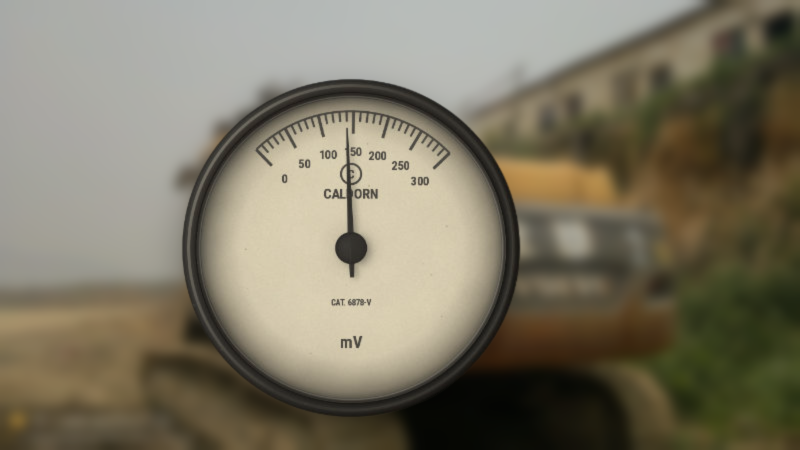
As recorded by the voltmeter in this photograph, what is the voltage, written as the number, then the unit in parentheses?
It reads 140 (mV)
